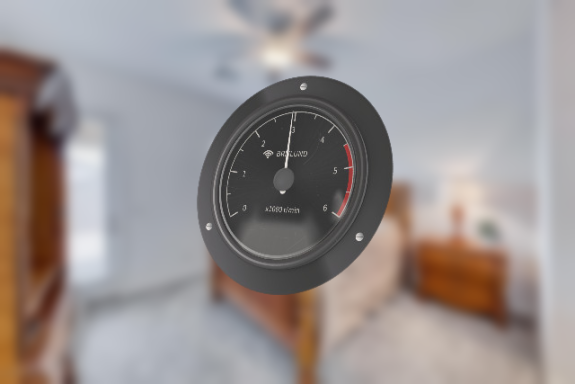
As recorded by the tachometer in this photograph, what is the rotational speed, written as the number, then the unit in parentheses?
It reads 3000 (rpm)
